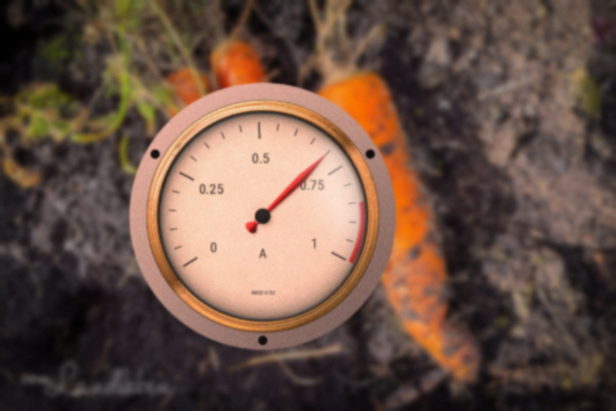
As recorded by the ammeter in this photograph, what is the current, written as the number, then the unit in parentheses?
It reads 0.7 (A)
